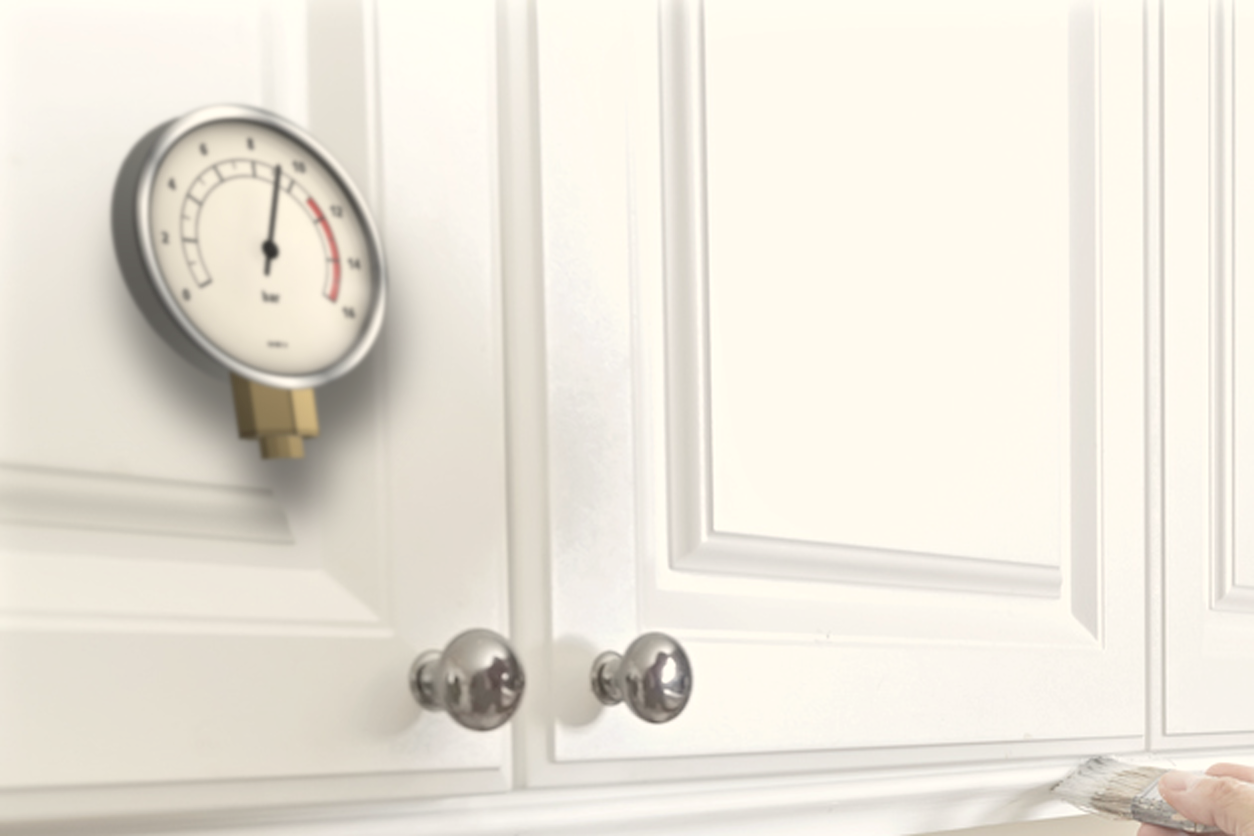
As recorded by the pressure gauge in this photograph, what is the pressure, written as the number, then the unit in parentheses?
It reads 9 (bar)
